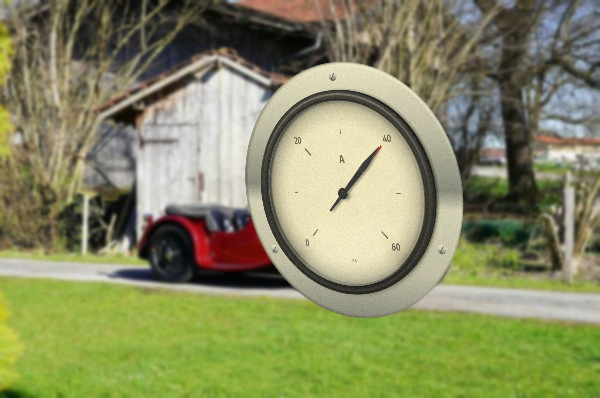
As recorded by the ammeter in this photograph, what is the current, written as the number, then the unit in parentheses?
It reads 40 (A)
